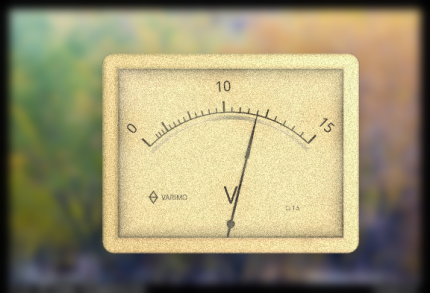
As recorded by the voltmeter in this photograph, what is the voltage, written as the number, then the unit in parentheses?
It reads 12 (V)
